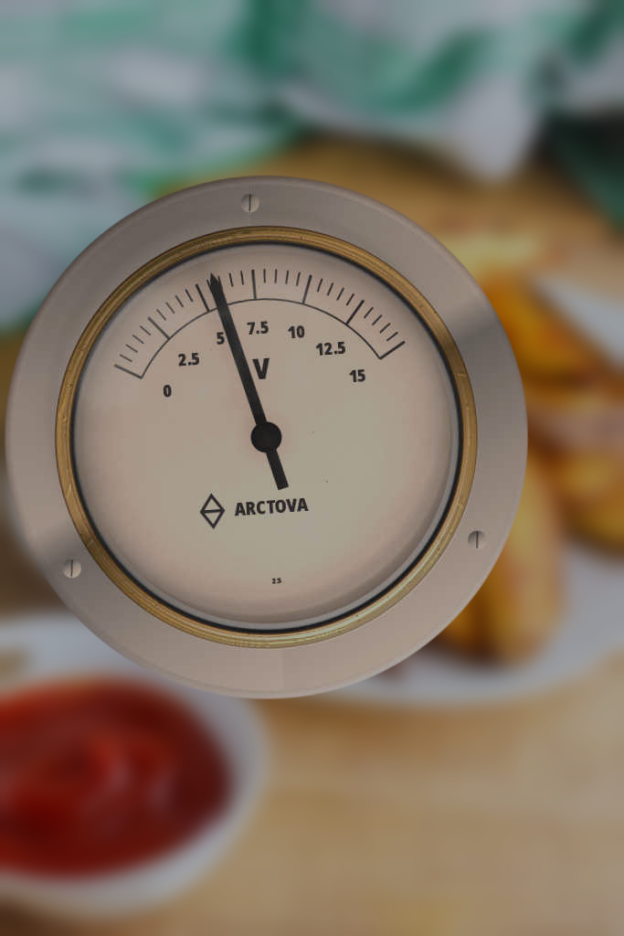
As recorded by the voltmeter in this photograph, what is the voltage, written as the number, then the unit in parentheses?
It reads 5.75 (V)
